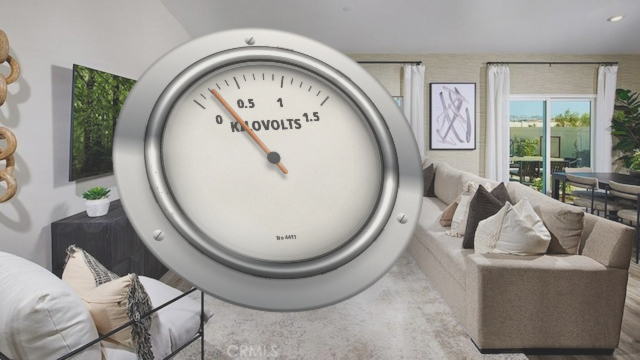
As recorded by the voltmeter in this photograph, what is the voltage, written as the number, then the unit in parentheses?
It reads 0.2 (kV)
